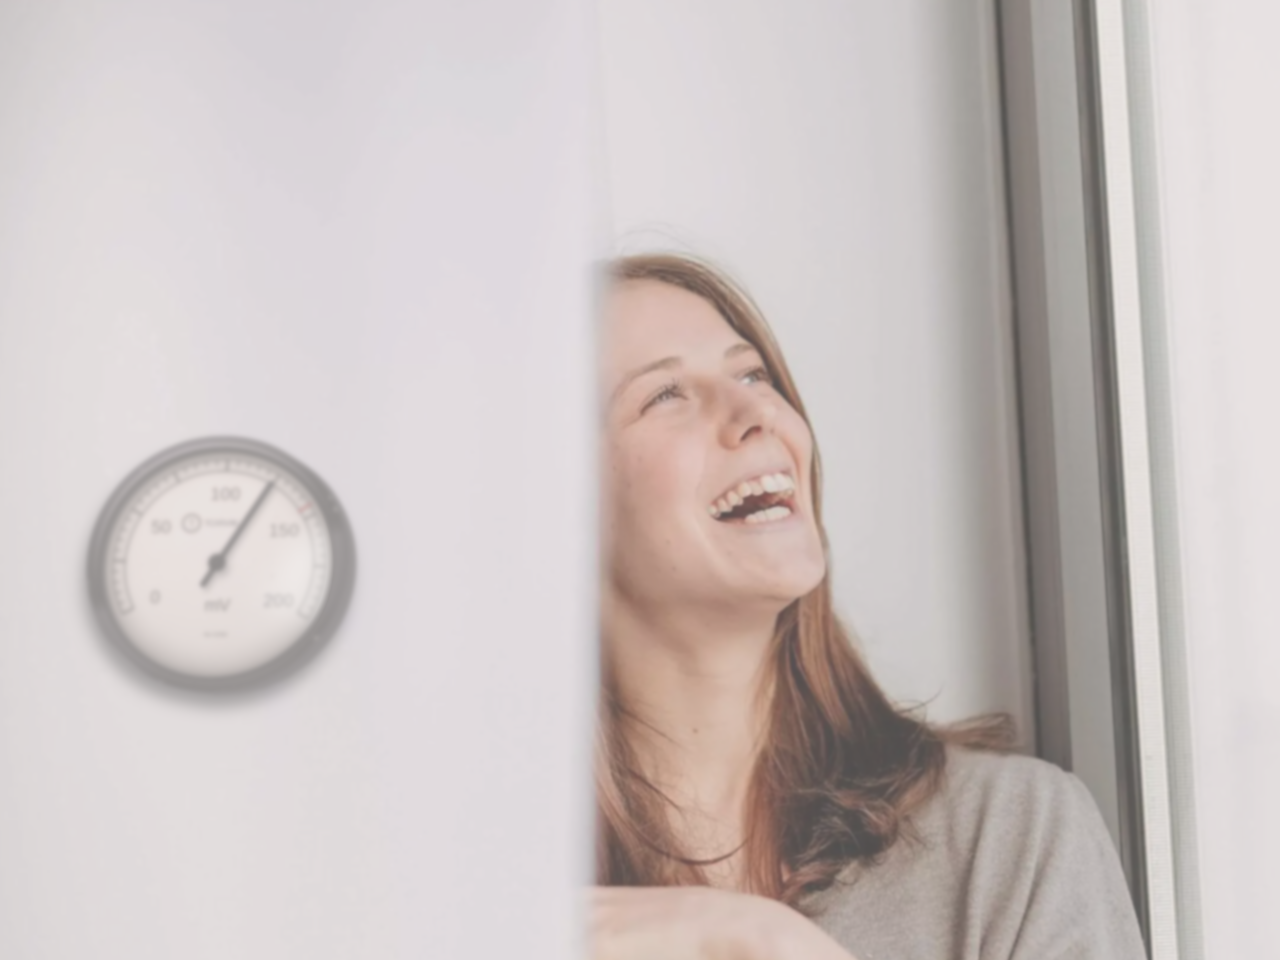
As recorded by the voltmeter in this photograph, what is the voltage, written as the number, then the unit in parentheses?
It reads 125 (mV)
